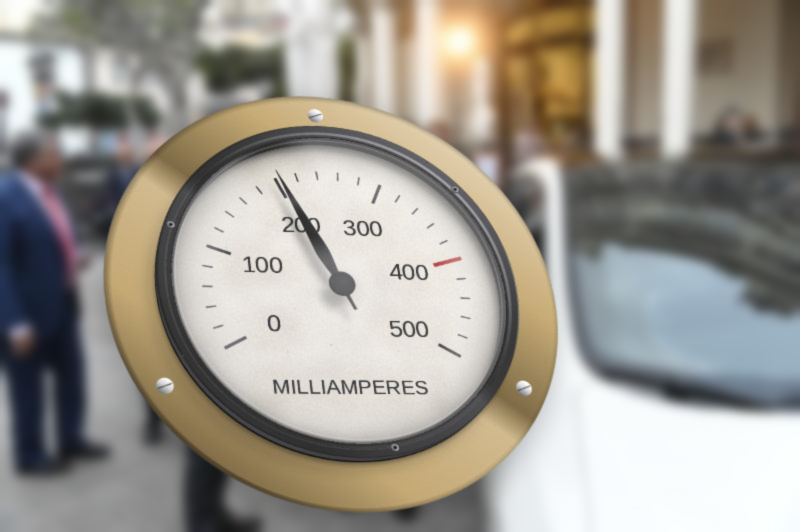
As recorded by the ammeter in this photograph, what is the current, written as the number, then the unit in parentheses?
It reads 200 (mA)
